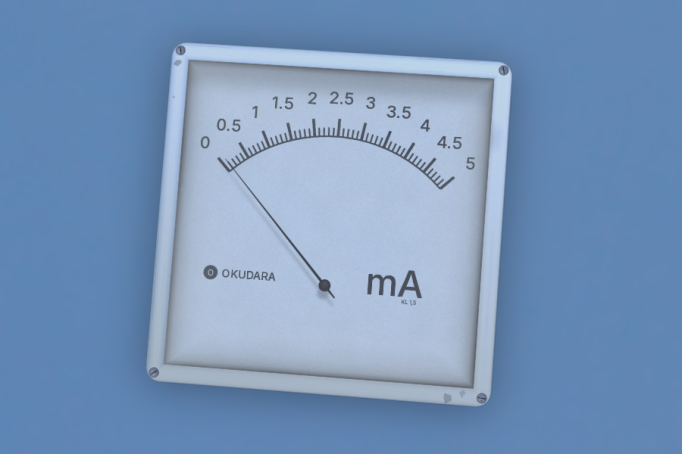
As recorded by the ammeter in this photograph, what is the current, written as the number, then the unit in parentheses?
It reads 0.1 (mA)
